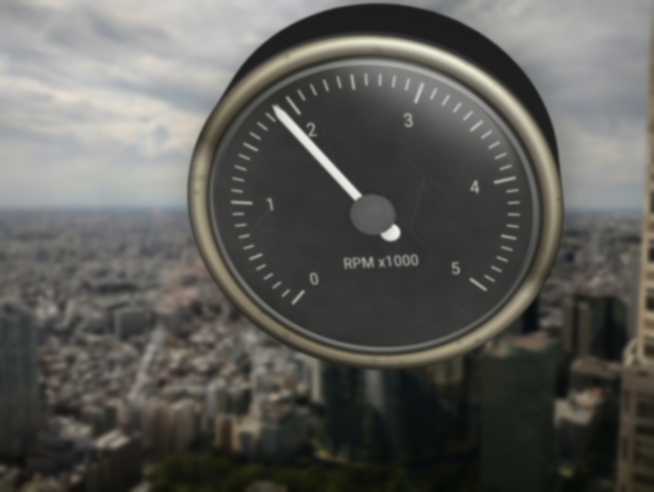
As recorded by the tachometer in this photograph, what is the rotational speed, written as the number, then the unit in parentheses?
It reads 1900 (rpm)
